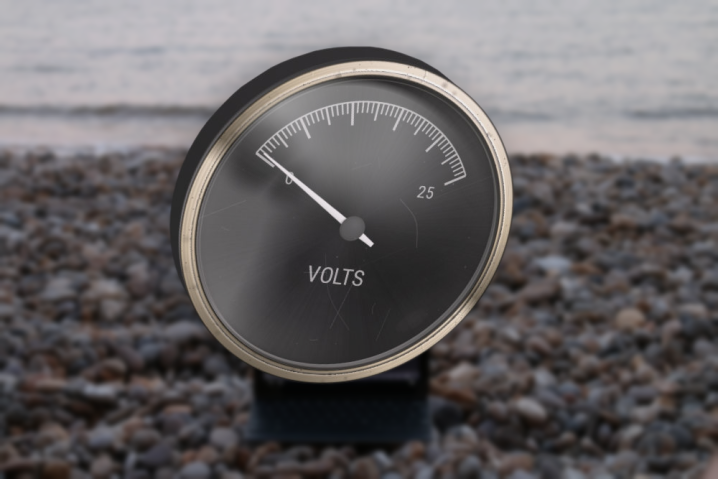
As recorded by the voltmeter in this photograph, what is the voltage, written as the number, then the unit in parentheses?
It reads 0.5 (V)
